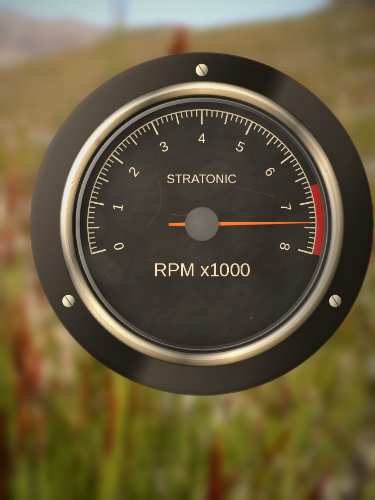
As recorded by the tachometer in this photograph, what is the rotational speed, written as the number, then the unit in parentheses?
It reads 7400 (rpm)
